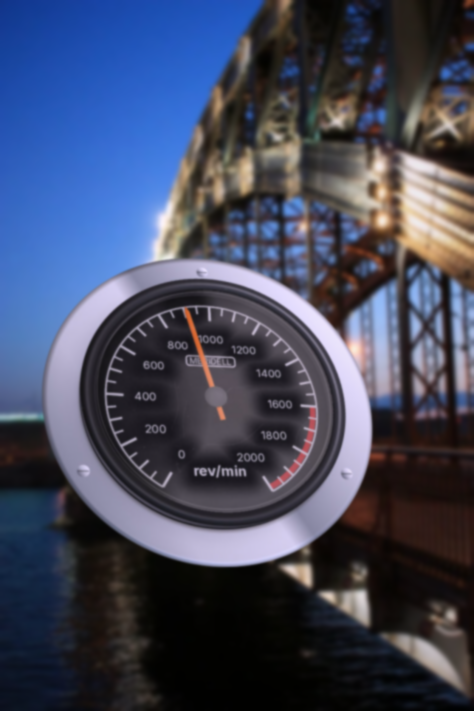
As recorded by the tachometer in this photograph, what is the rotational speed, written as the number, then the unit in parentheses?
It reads 900 (rpm)
